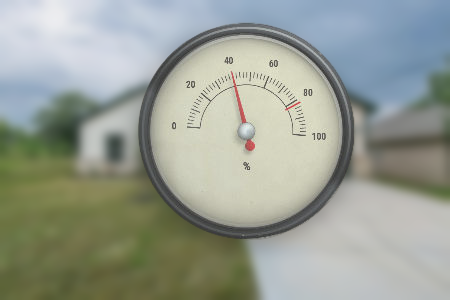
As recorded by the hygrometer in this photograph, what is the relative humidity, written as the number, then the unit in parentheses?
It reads 40 (%)
